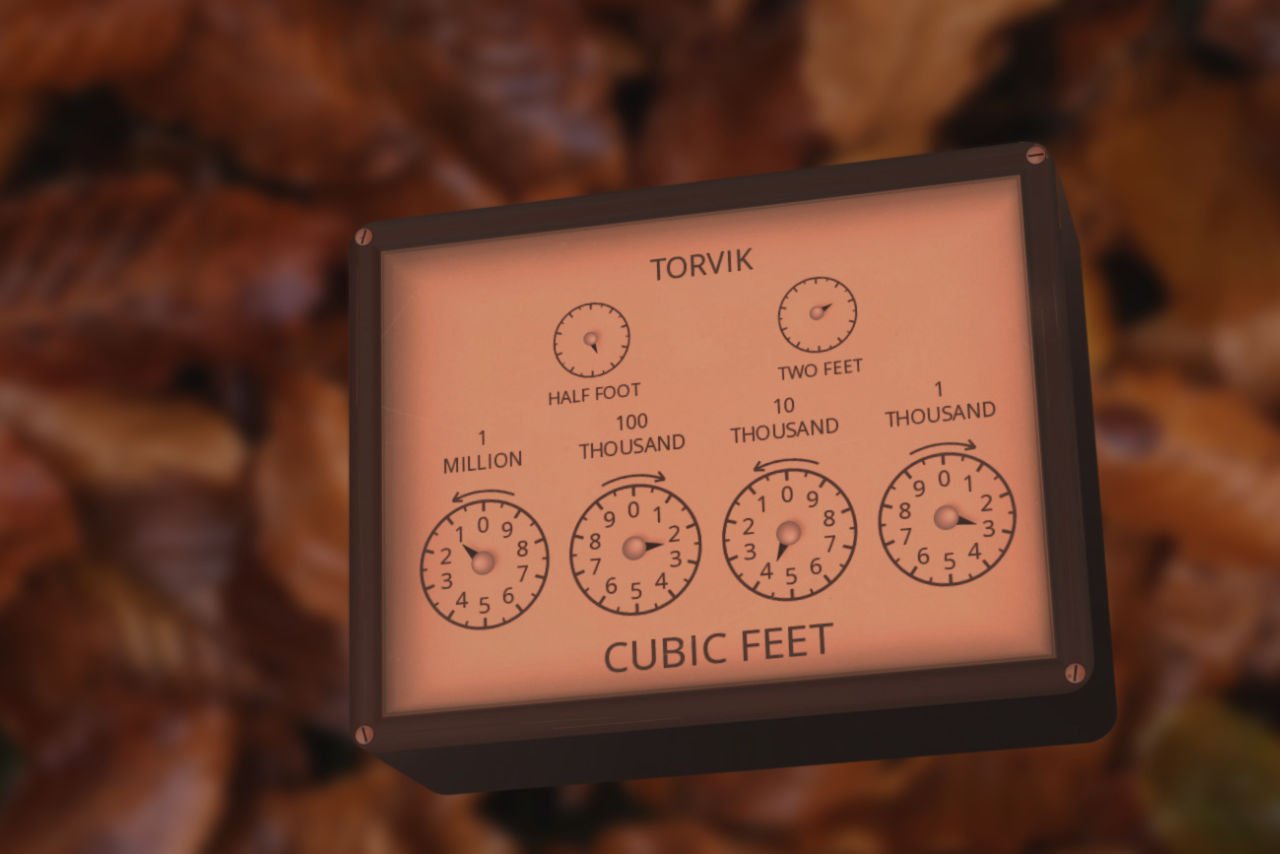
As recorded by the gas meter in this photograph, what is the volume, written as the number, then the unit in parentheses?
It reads 124300 (ft³)
